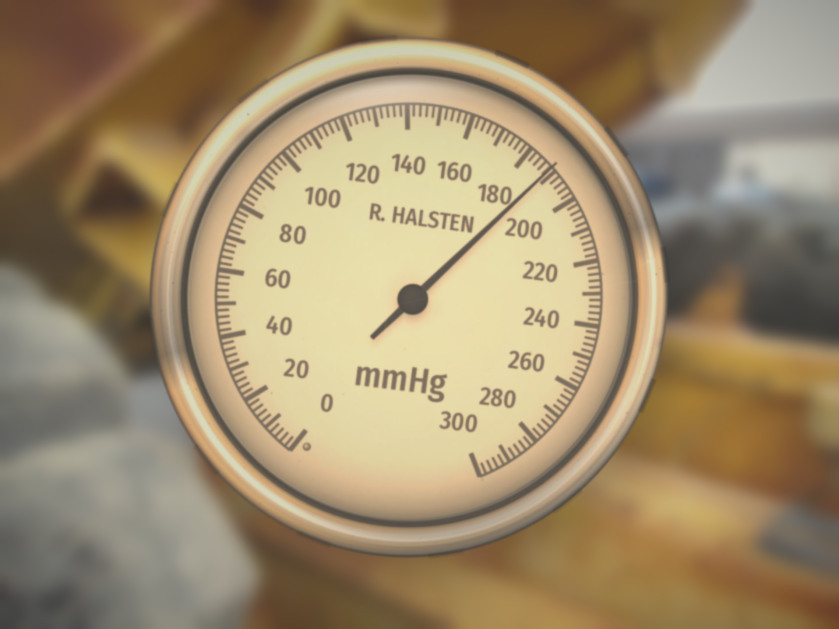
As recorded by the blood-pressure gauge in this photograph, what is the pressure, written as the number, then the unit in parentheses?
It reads 188 (mmHg)
